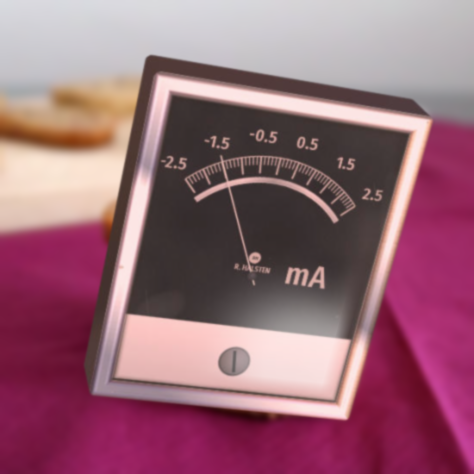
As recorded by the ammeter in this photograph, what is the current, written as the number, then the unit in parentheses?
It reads -1.5 (mA)
